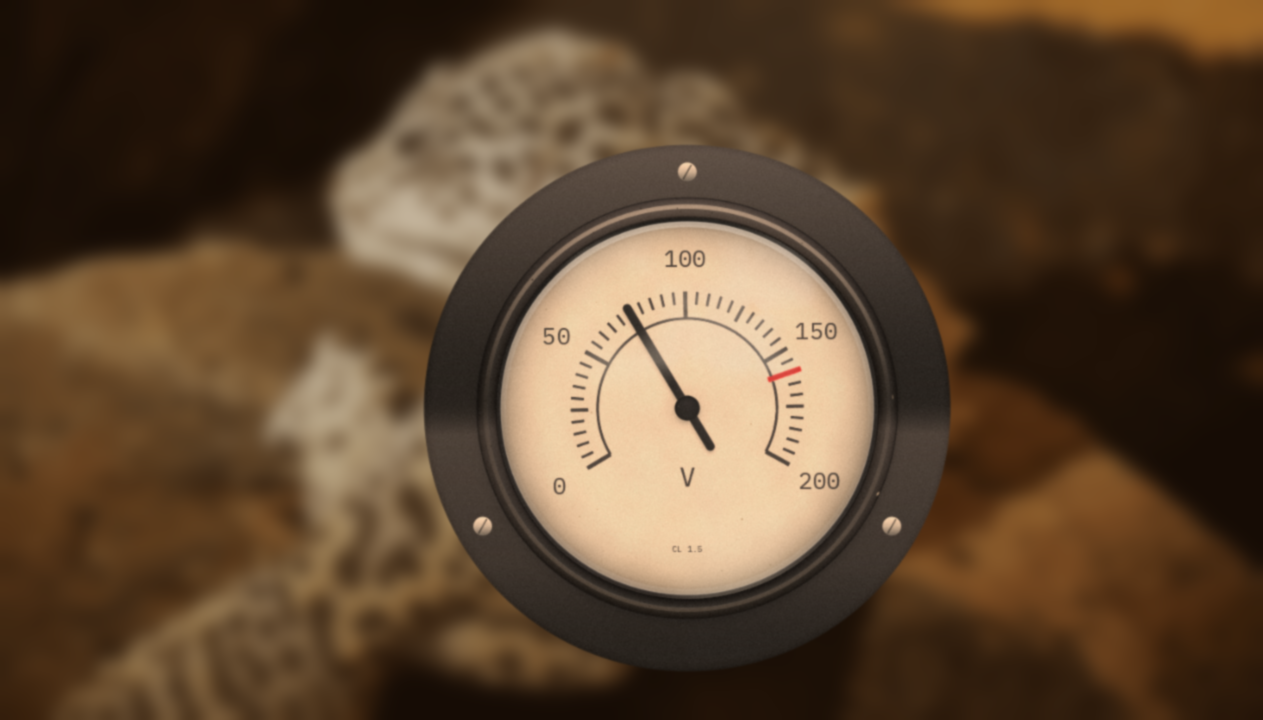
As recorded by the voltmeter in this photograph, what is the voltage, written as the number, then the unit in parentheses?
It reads 75 (V)
